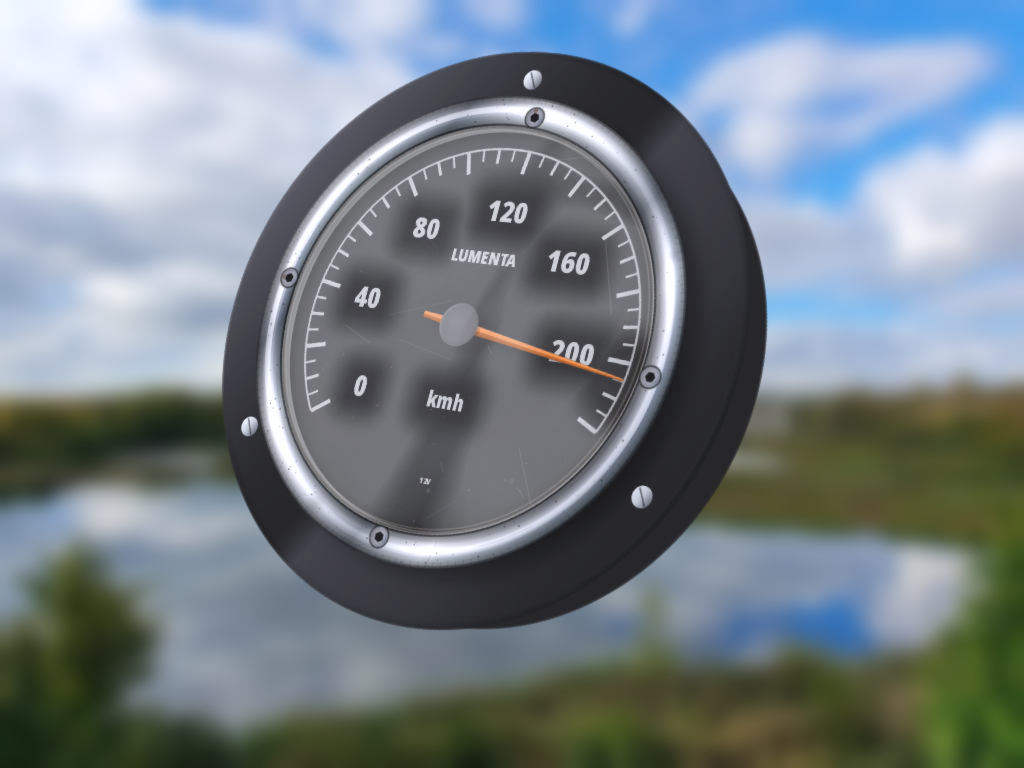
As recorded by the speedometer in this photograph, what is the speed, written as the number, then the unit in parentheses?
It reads 205 (km/h)
